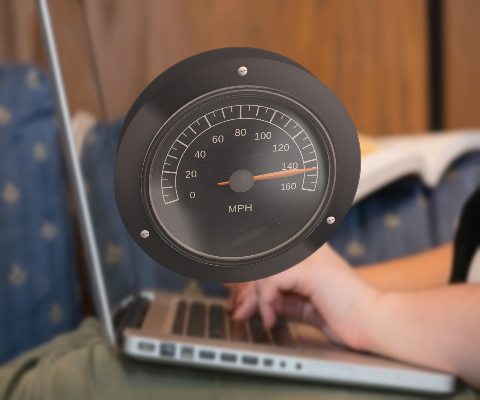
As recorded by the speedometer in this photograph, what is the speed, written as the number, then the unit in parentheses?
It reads 145 (mph)
